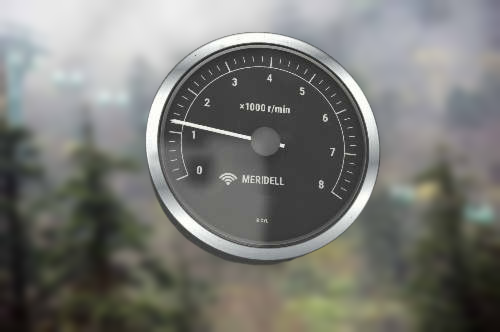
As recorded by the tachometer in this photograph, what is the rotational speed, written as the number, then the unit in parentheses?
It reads 1200 (rpm)
